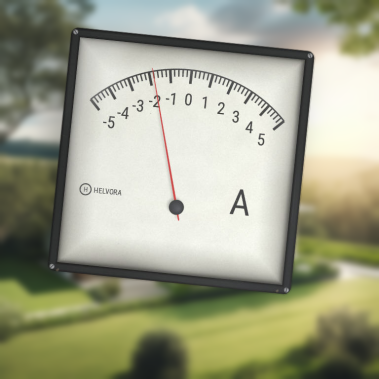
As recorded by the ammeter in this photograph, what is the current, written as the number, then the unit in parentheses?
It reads -1.8 (A)
